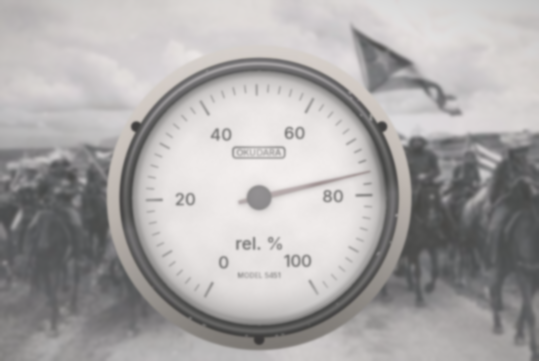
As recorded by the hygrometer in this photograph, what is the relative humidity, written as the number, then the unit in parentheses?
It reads 76 (%)
